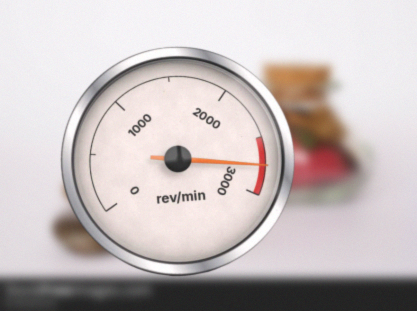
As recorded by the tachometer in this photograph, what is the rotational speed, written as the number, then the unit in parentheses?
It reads 2750 (rpm)
